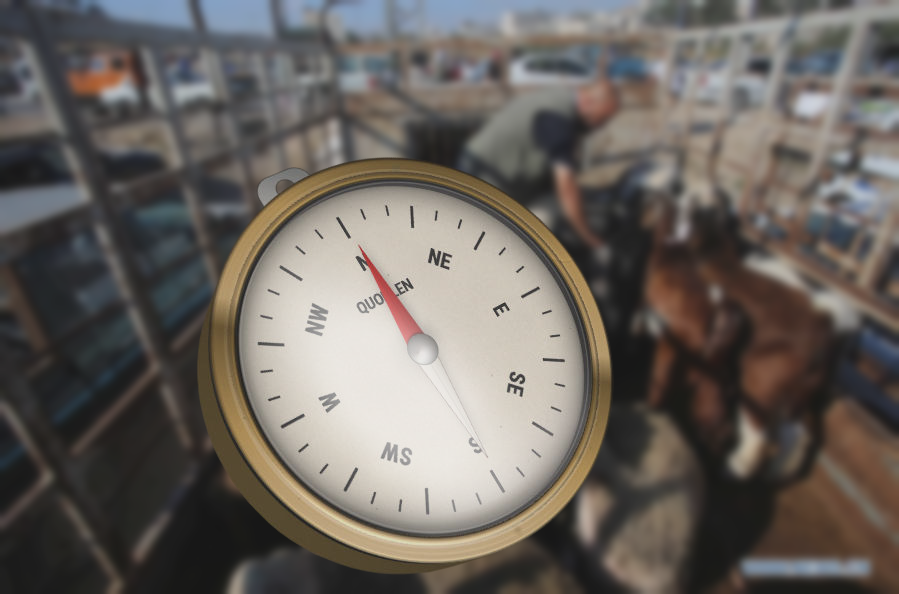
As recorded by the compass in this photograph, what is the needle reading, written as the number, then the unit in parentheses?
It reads 0 (°)
